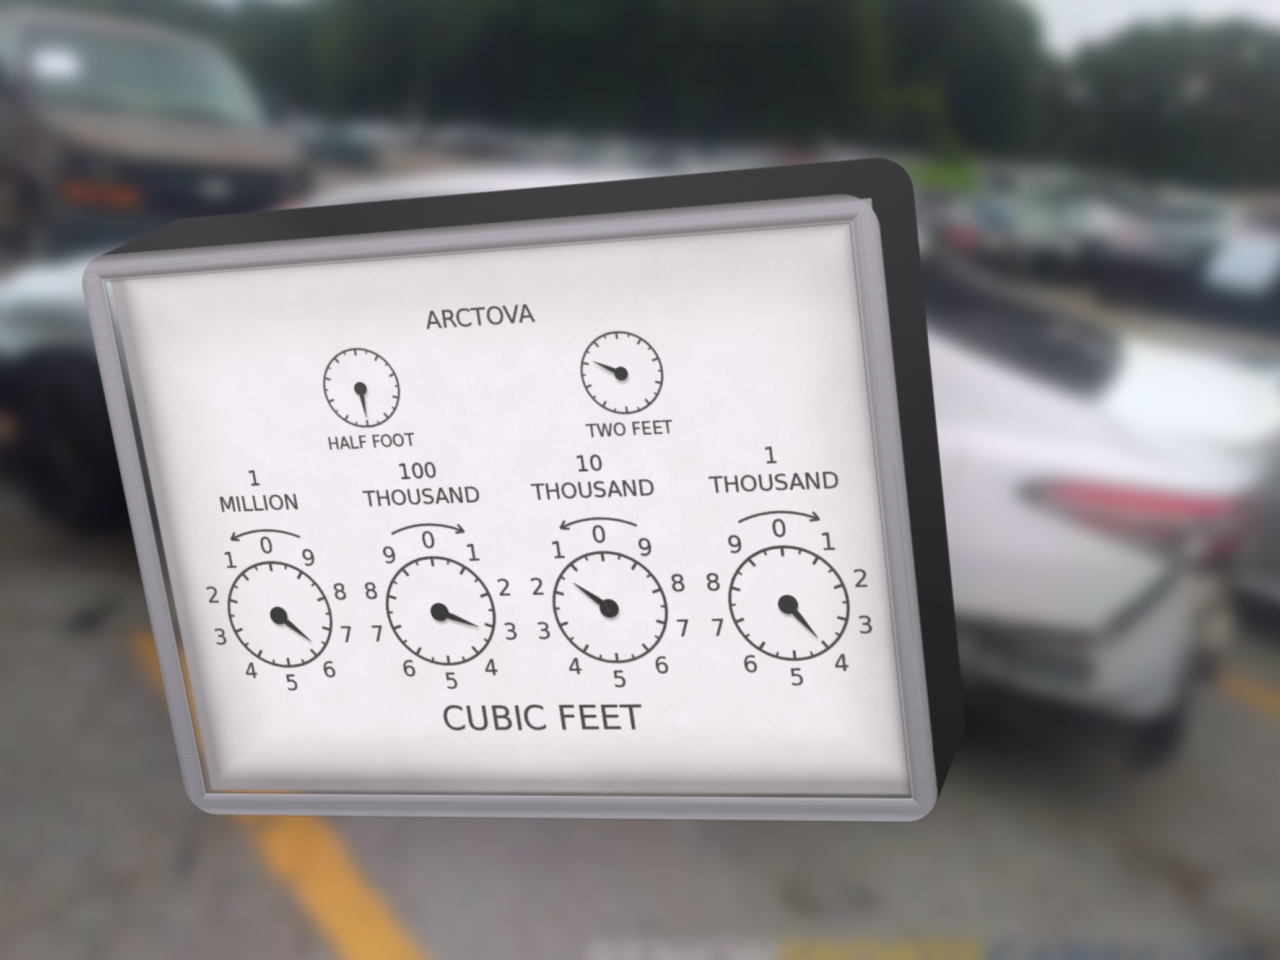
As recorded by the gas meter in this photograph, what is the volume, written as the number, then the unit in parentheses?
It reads 631400 (ft³)
